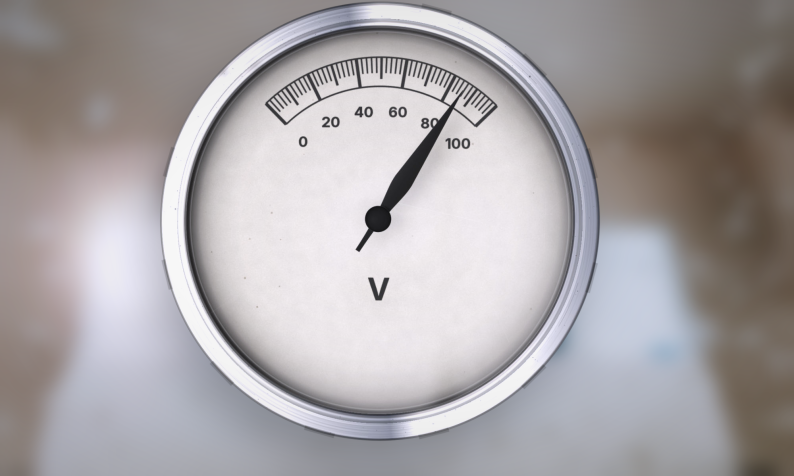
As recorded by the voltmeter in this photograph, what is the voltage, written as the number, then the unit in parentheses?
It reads 86 (V)
